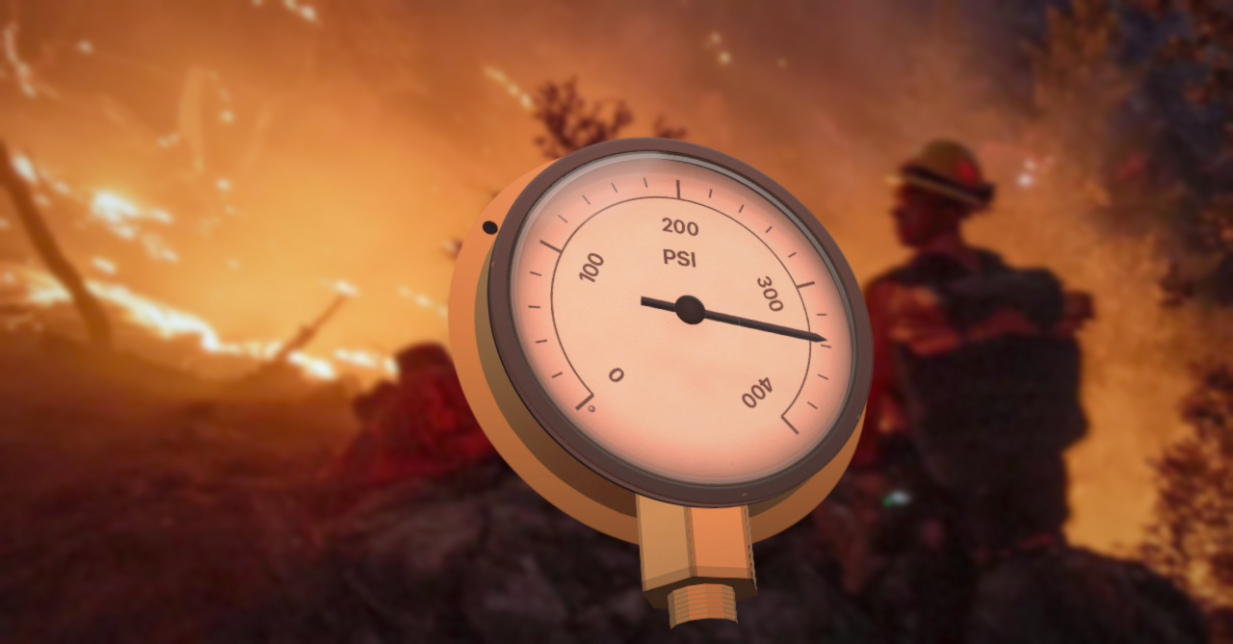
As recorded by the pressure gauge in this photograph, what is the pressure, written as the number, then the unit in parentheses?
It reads 340 (psi)
